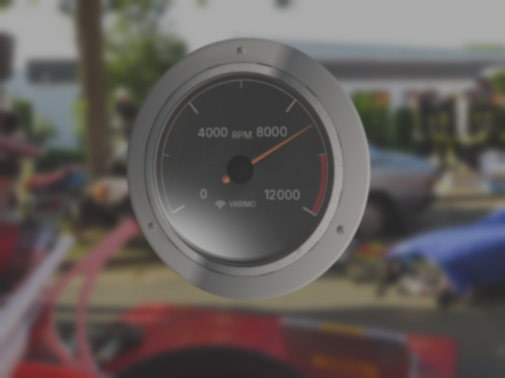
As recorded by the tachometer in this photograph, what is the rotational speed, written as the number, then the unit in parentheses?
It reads 9000 (rpm)
